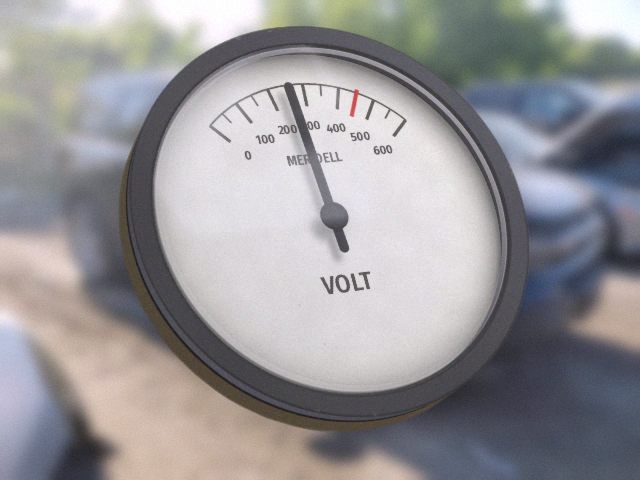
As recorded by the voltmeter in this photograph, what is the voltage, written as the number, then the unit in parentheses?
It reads 250 (V)
